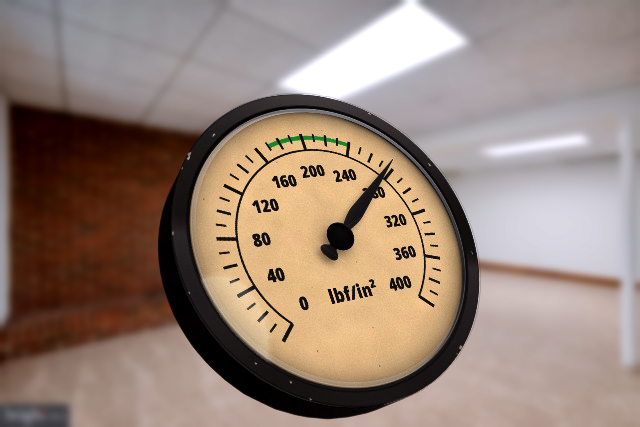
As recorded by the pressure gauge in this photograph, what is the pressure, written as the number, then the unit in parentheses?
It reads 275 (psi)
